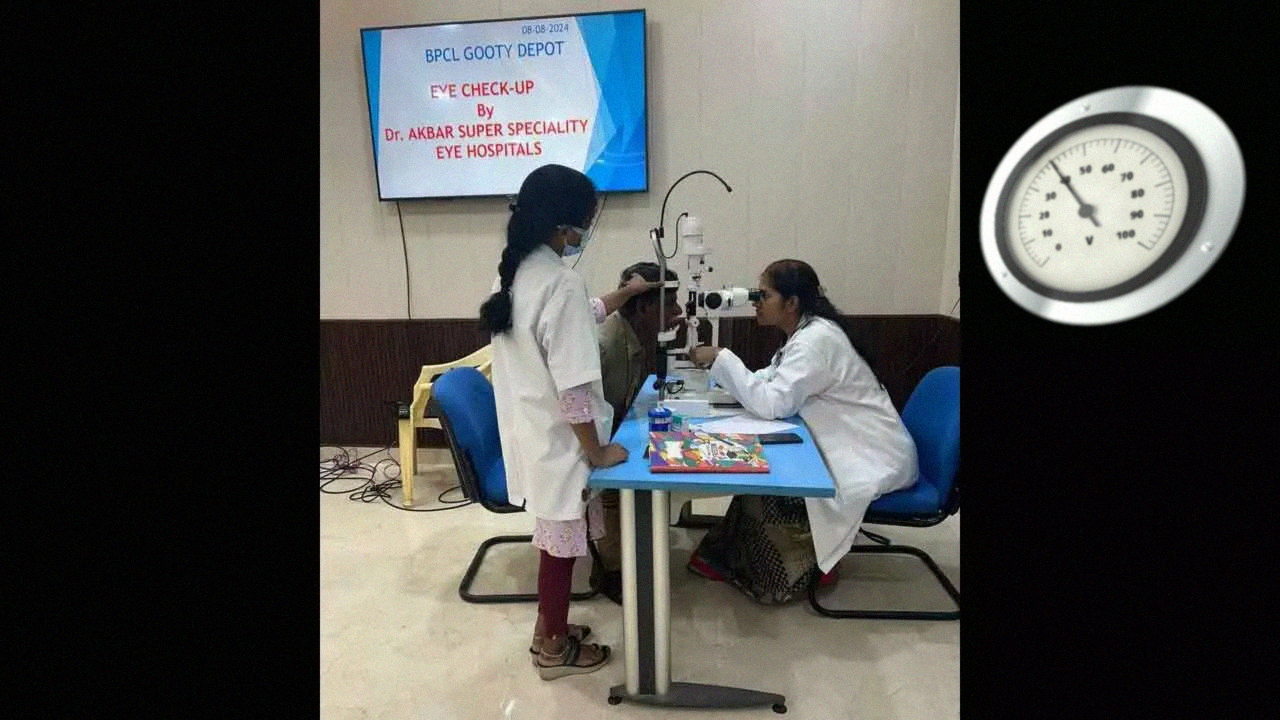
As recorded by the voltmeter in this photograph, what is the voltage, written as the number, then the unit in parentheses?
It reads 40 (V)
